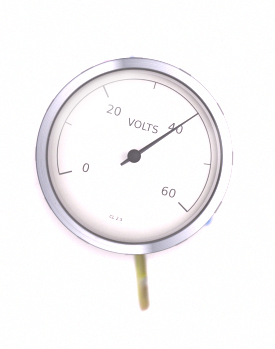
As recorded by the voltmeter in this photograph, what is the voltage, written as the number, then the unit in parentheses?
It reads 40 (V)
